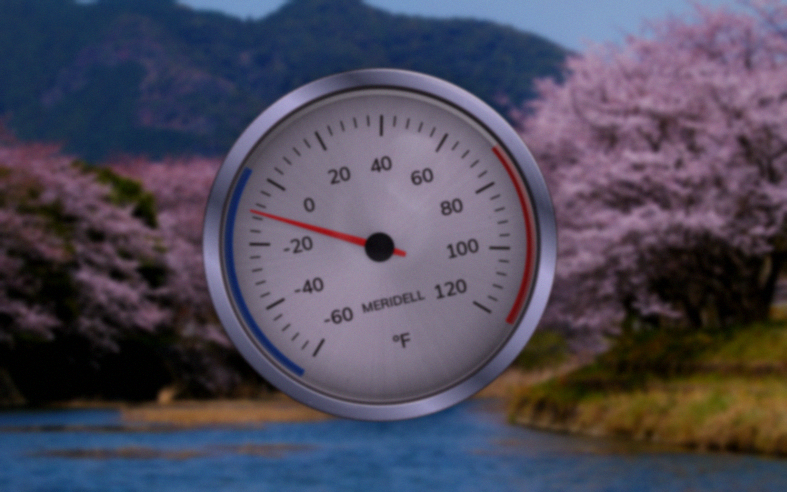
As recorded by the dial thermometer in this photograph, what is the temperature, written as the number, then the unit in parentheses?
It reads -10 (°F)
